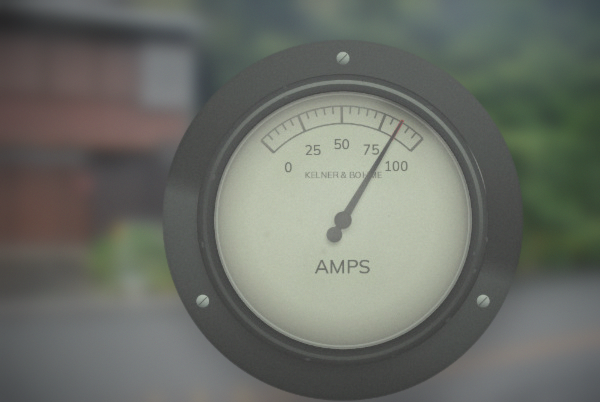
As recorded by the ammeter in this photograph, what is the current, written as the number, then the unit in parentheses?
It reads 85 (A)
